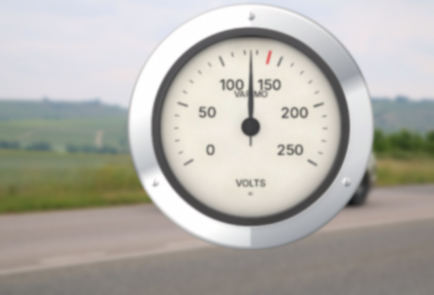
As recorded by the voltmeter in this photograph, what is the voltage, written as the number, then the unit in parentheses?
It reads 125 (V)
